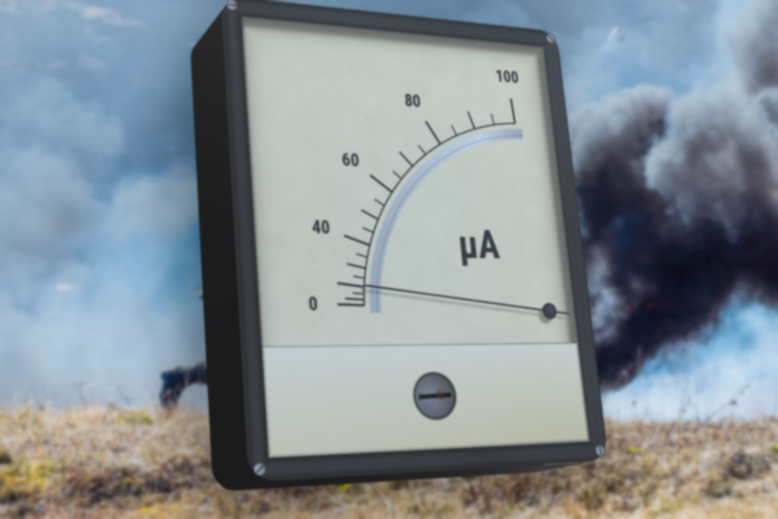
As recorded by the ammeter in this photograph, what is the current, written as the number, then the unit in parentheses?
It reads 20 (µA)
